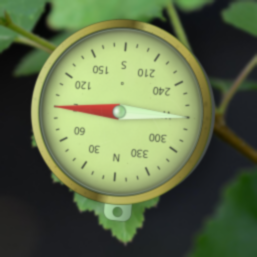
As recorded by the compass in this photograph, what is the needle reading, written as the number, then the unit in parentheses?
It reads 90 (°)
